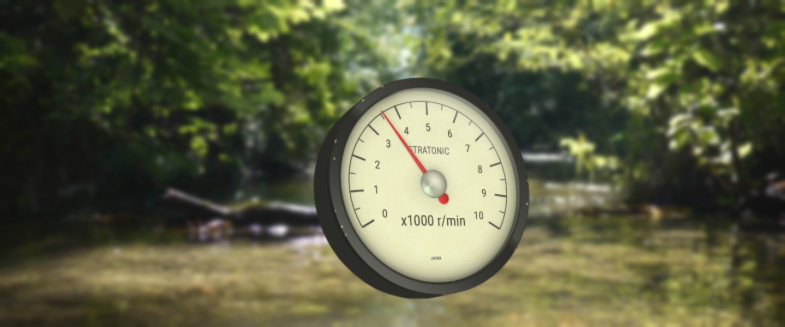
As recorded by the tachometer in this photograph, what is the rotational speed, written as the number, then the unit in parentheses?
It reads 3500 (rpm)
